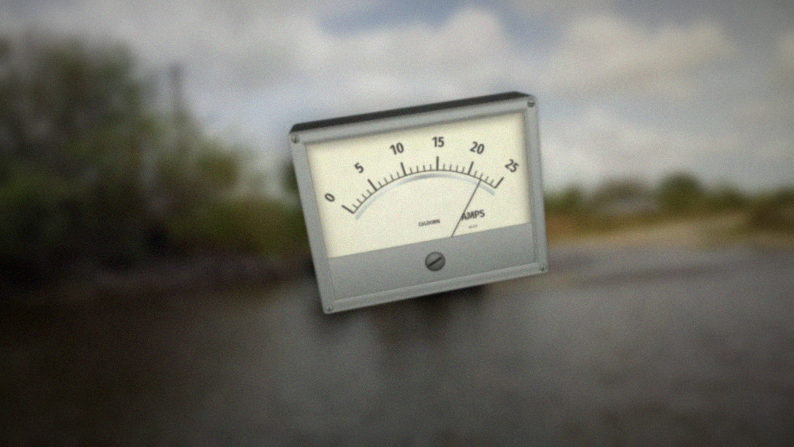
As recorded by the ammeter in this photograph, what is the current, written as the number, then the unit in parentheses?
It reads 22 (A)
